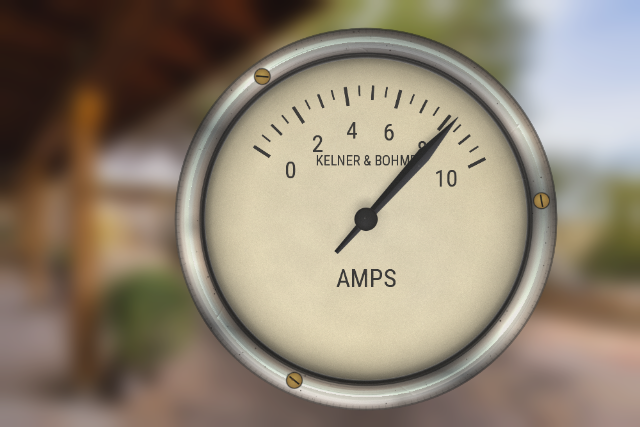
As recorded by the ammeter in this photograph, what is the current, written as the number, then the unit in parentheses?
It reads 8.25 (A)
